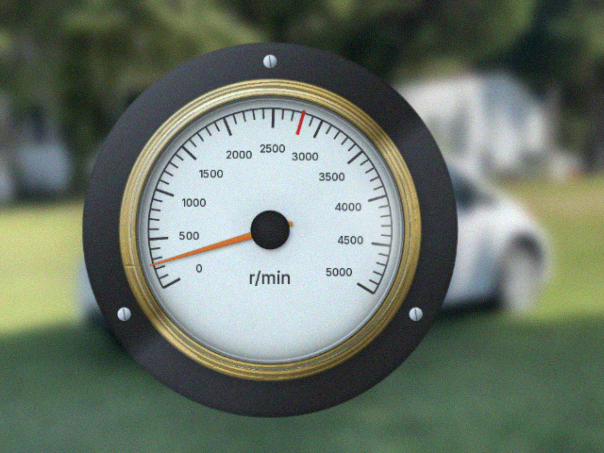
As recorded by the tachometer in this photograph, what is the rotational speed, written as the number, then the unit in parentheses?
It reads 250 (rpm)
